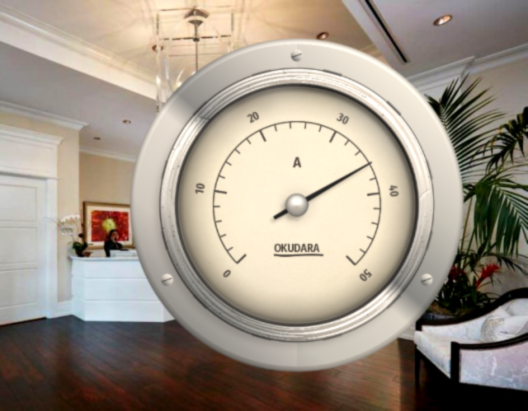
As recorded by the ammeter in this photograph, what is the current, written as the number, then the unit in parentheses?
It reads 36 (A)
